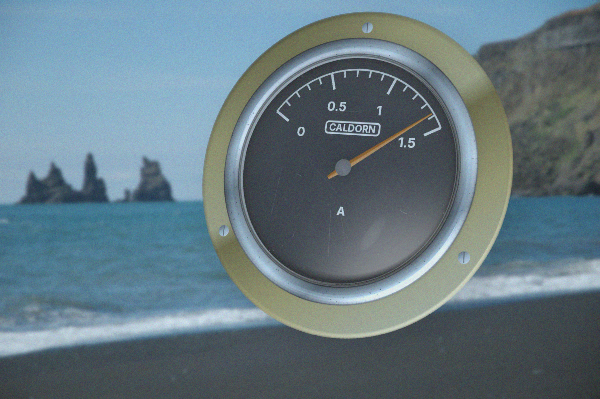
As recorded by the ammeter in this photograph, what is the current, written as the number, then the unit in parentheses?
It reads 1.4 (A)
